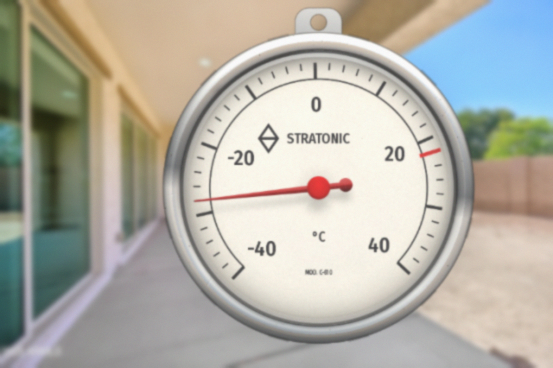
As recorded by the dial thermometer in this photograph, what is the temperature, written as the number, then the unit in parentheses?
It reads -28 (°C)
